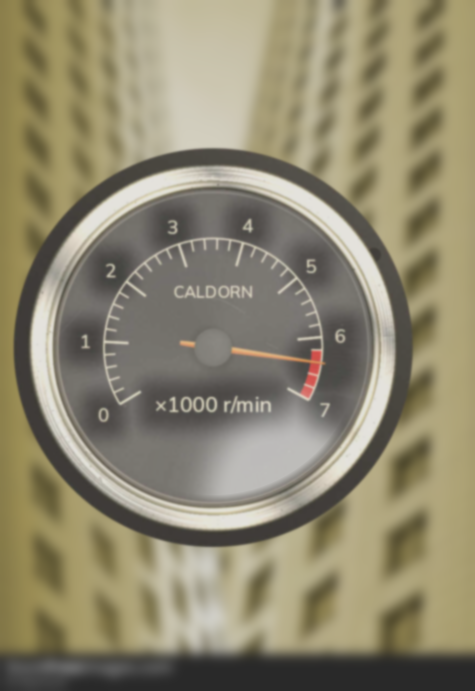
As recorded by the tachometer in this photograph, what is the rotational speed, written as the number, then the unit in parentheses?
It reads 6400 (rpm)
